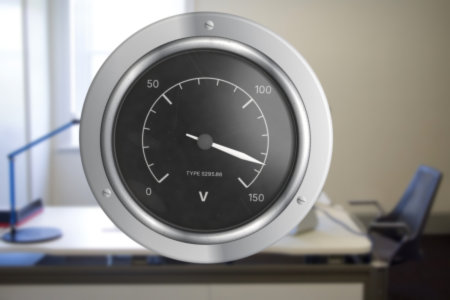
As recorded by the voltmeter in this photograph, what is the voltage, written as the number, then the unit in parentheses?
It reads 135 (V)
